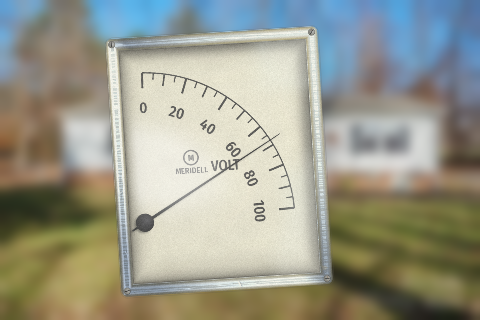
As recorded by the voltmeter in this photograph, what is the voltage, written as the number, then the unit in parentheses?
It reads 67.5 (V)
